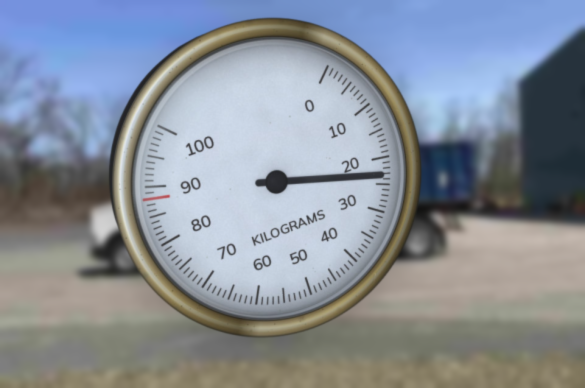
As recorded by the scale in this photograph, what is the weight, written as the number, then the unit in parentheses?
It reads 23 (kg)
